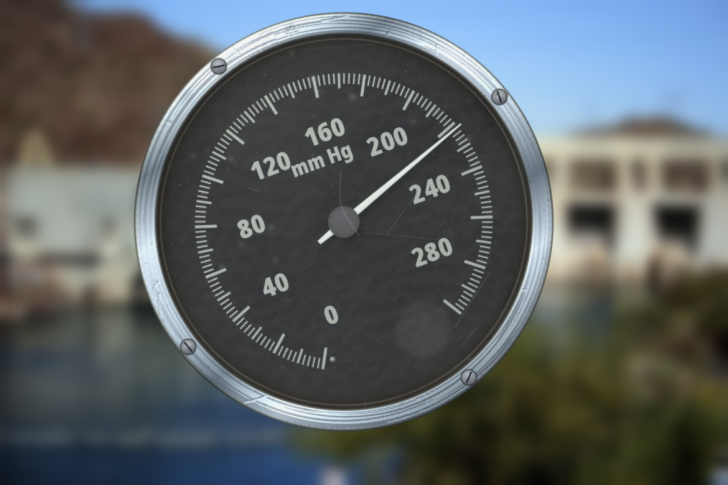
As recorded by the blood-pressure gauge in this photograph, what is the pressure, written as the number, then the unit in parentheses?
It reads 222 (mmHg)
